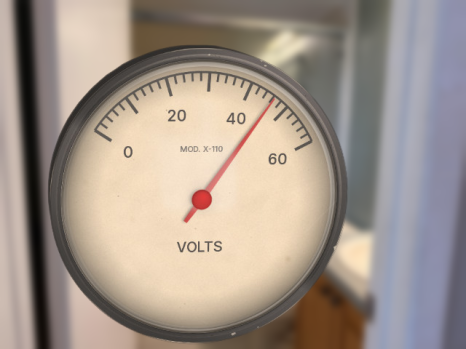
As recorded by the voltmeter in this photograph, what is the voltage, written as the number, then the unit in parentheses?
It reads 46 (V)
